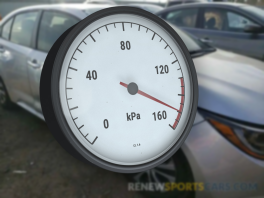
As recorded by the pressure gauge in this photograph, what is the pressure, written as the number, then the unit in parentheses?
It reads 150 (kPa)
